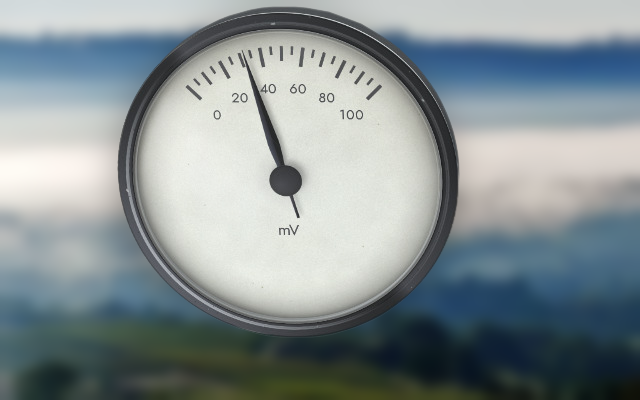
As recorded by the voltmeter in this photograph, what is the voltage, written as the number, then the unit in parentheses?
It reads 32.5 (mV)
